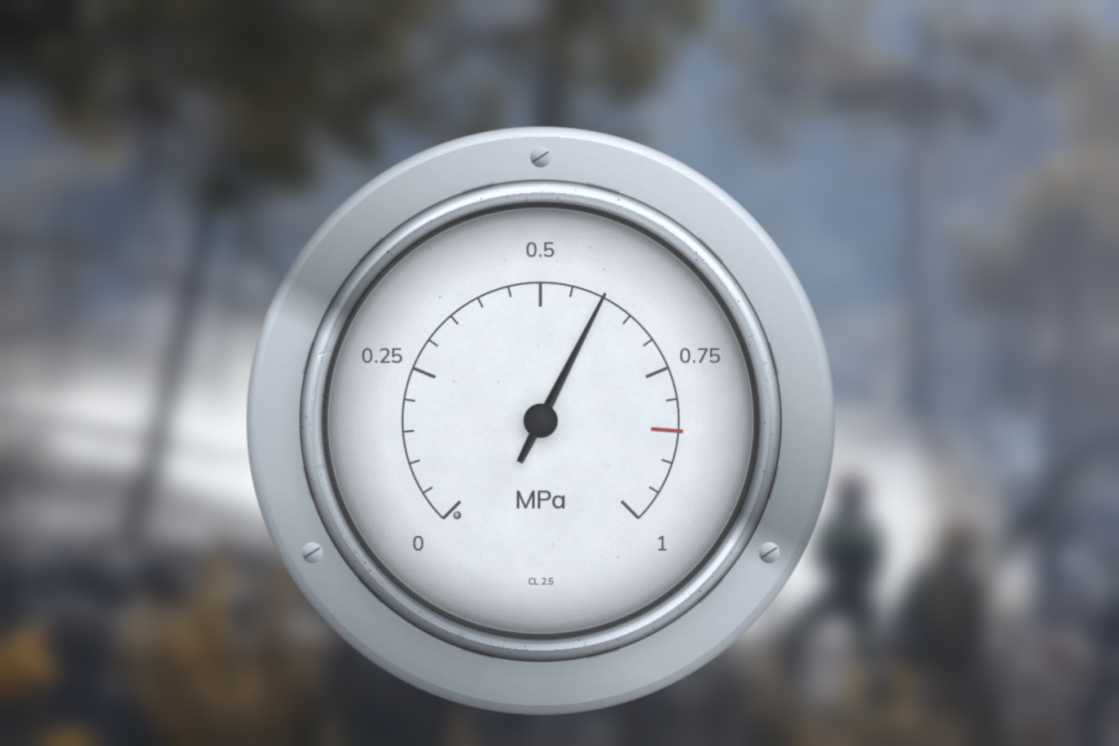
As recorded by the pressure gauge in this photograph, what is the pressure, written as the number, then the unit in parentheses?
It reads 0.6 (MPa)
